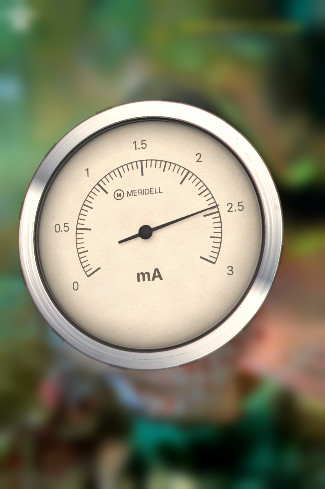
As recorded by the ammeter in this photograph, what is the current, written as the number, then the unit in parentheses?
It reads 2.45 (mA)
